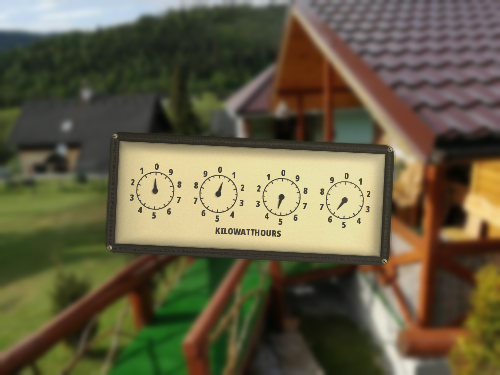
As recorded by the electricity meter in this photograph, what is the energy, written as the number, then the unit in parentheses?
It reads 46 (kWh)
